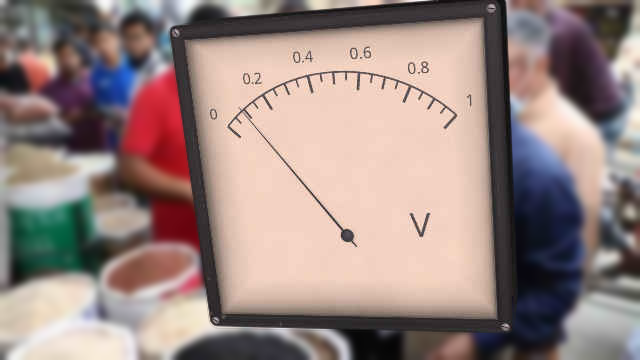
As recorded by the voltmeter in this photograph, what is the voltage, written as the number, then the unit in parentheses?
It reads 0.1 (V)
